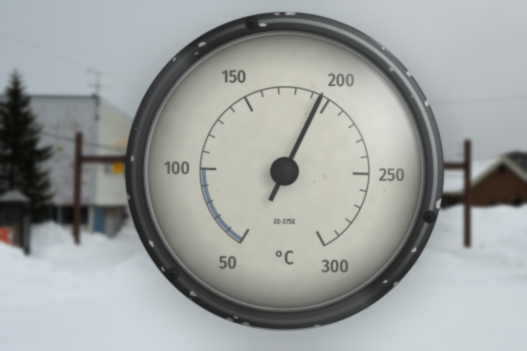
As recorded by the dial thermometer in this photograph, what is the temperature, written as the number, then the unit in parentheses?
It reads 195 (°C)
